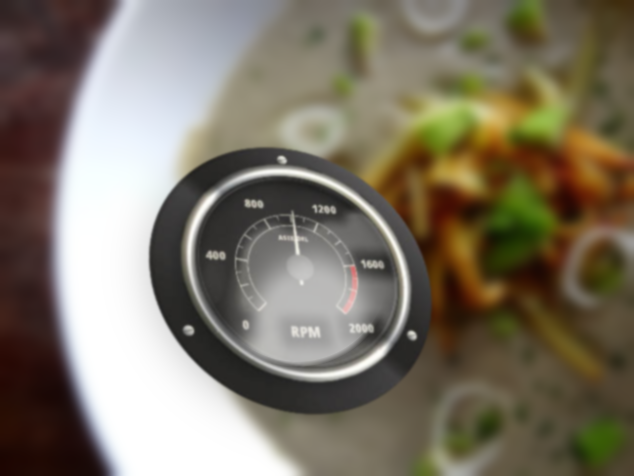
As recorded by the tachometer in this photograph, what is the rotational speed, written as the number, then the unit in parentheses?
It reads 1000 (rpm)
